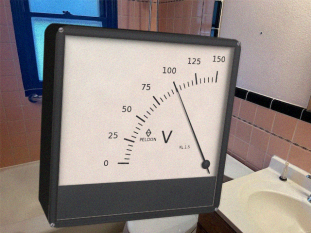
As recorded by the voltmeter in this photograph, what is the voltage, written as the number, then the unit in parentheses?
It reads 100 (V)
